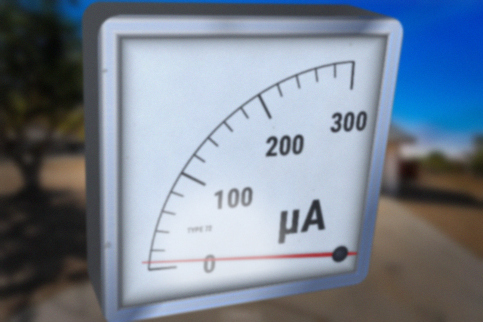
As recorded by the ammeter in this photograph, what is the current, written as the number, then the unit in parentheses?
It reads 10 (µA)
